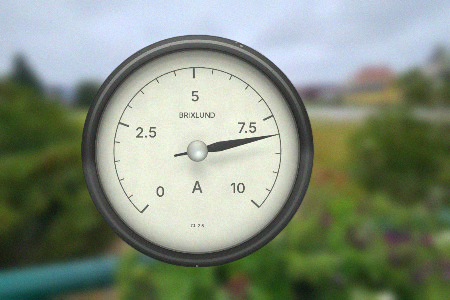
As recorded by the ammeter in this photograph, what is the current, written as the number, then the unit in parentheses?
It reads 8 (A)
